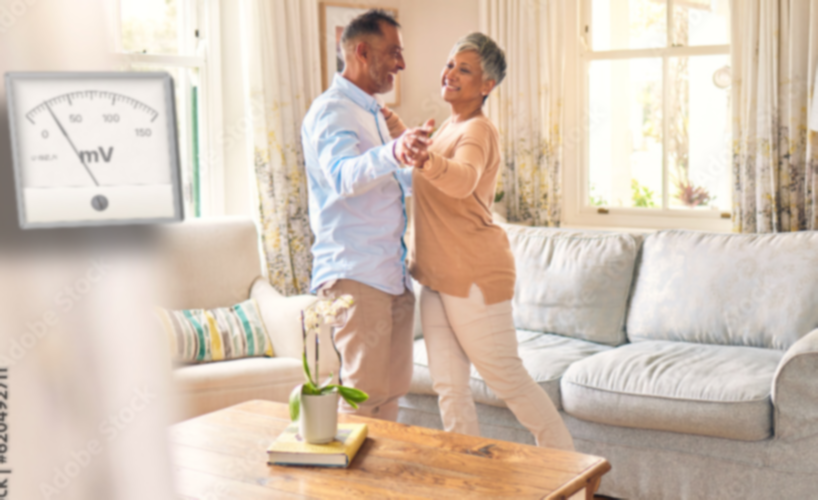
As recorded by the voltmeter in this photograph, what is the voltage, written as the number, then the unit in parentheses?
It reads 25 (mV)
